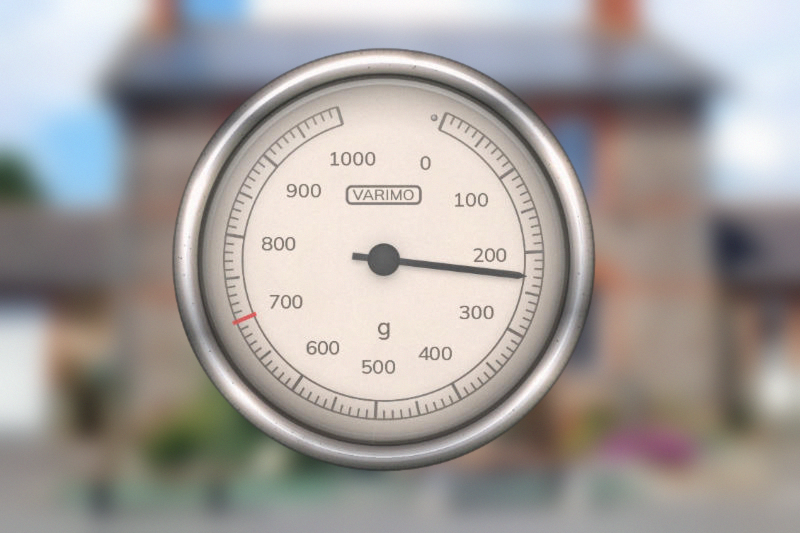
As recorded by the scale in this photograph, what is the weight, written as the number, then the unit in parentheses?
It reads 230 (g)
